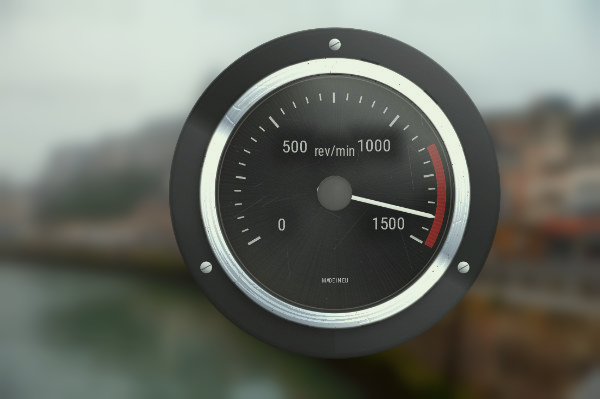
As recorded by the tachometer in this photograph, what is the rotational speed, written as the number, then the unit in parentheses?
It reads 1400 (rpm)
